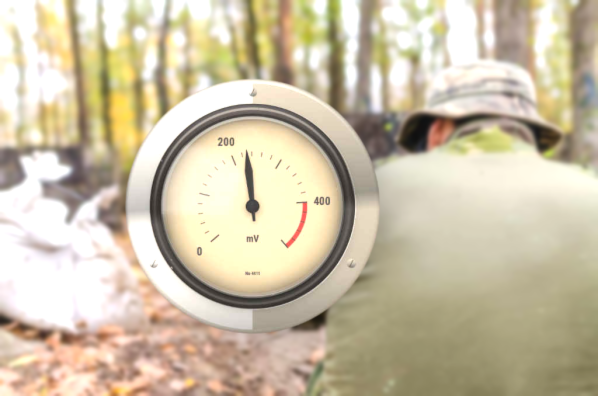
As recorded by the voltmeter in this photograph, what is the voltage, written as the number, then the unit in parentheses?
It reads 230 (mV)
